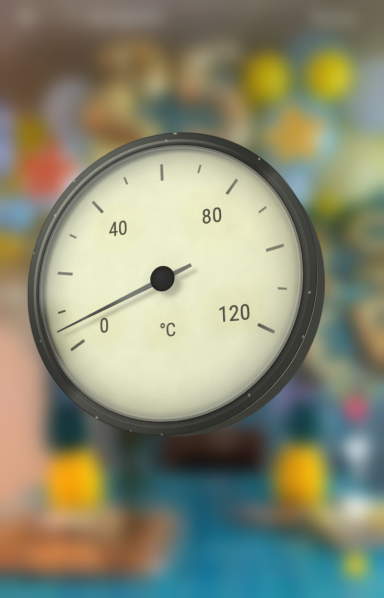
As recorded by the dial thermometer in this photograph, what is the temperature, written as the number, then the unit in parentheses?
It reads 5 (°C)
